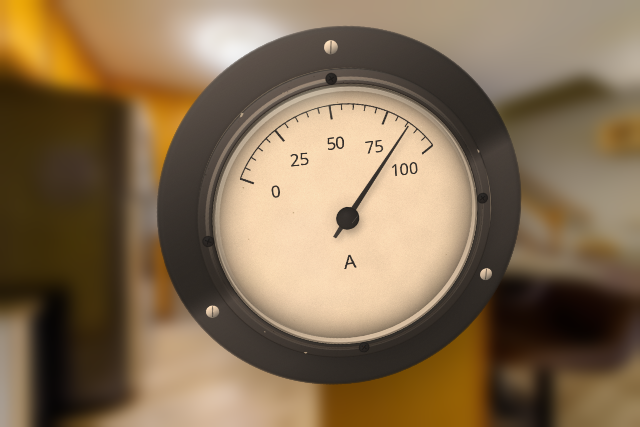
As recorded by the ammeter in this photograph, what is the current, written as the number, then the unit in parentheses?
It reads 85 (A)
